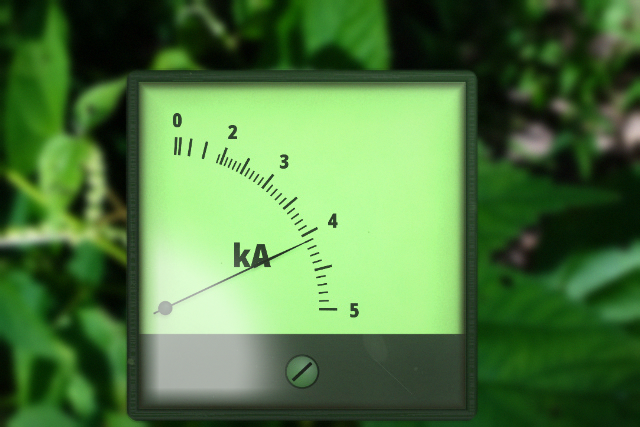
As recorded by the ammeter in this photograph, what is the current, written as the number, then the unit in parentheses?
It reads 4.1 (kA)
